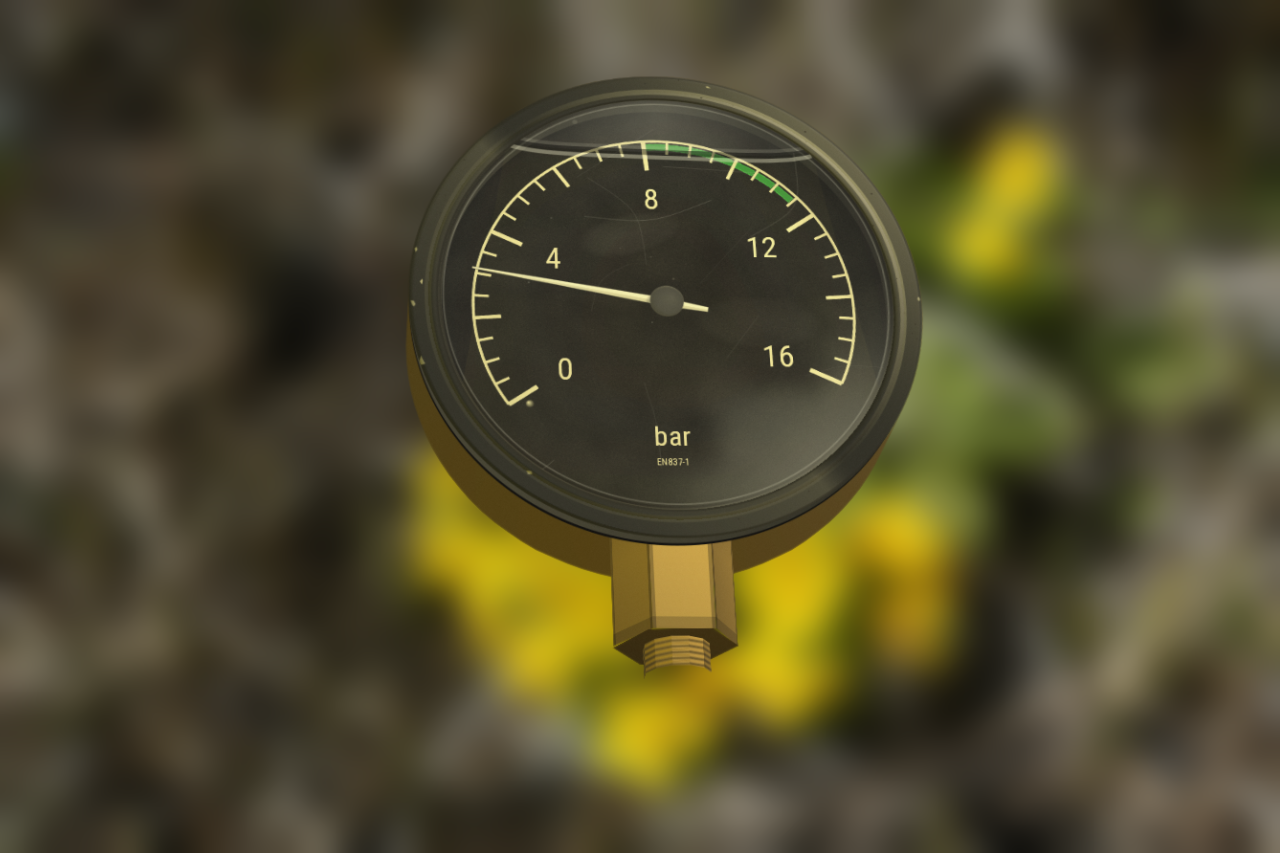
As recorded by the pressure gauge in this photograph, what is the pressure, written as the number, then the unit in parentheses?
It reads 3 (bar)
